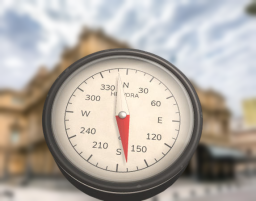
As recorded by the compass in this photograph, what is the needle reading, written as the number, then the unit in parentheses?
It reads 170 (°)
